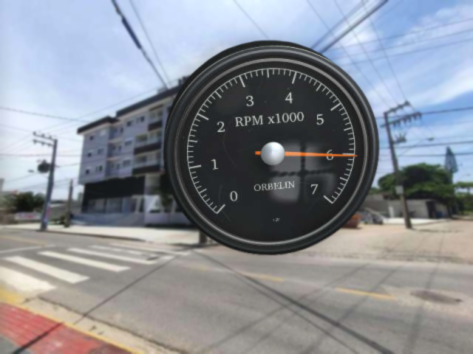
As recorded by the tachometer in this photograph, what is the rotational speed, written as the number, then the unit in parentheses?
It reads 6000 (rpm)
